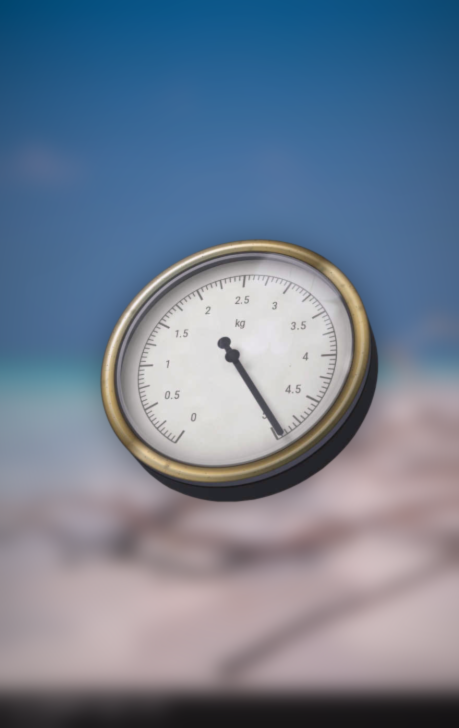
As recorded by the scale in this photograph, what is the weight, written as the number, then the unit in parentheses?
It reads 4.95 (kg)
